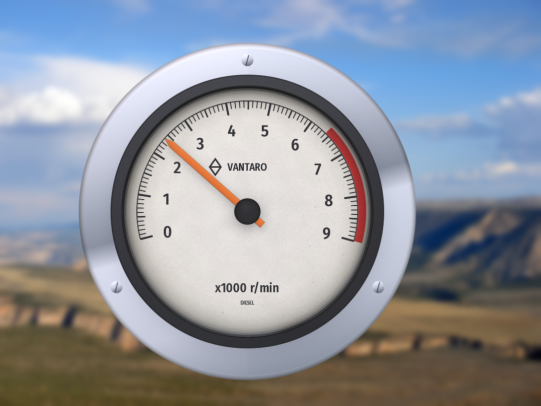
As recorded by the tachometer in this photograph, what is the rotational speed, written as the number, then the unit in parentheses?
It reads 2400 (rpm)
